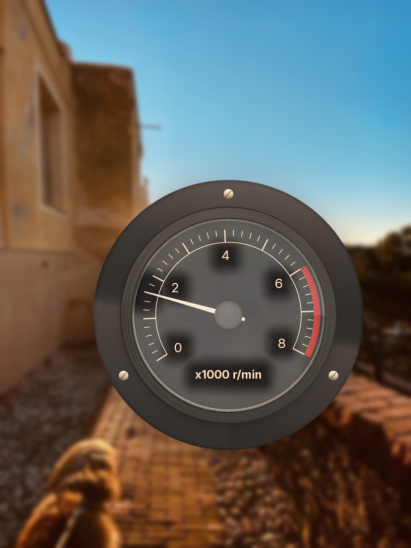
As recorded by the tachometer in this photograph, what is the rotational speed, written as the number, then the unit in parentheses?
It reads 1600 (rpm)
